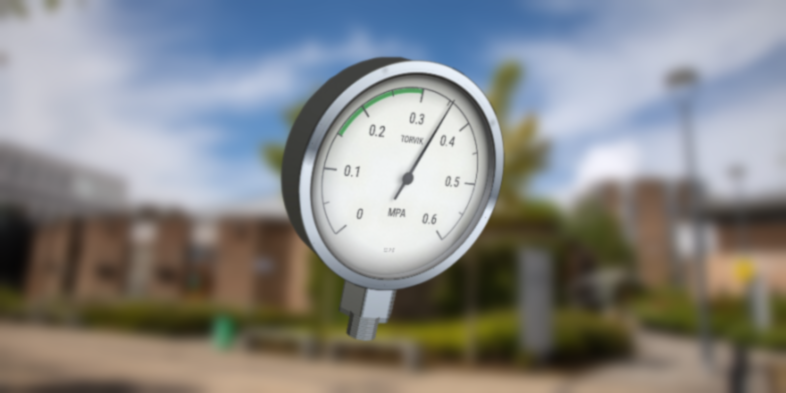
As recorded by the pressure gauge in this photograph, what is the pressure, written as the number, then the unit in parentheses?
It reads 0.35 (MPa)
